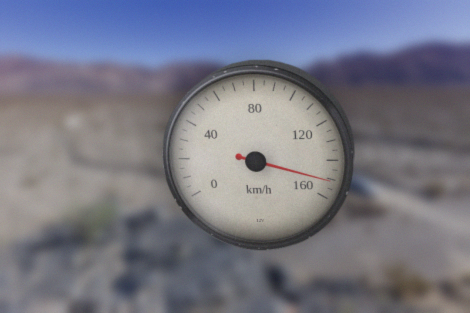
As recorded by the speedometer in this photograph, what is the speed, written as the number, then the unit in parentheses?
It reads 150 (km/h)
